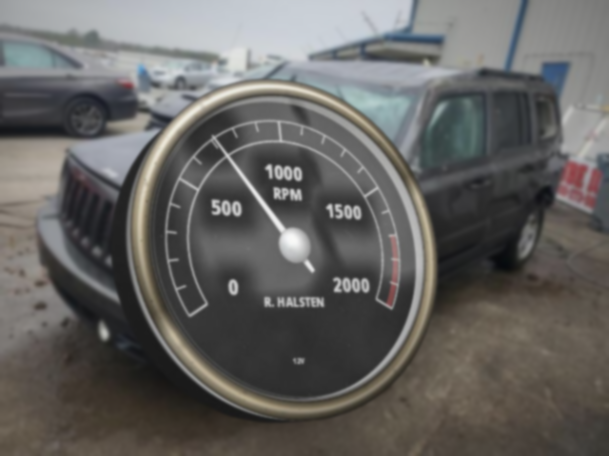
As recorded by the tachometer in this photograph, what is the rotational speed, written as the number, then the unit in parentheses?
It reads 700 (rpm)
